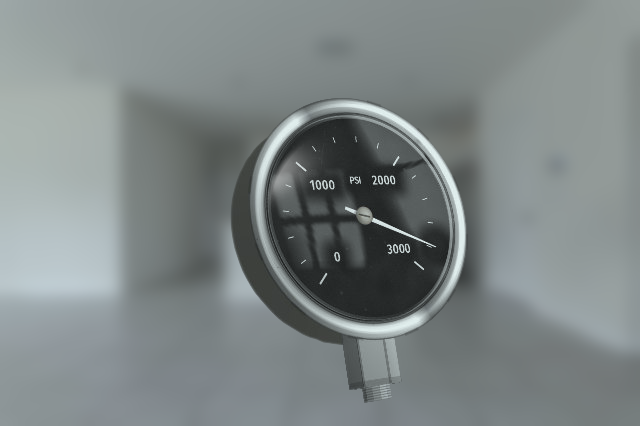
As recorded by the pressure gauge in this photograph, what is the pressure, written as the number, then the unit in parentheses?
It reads 2800 (psi)
